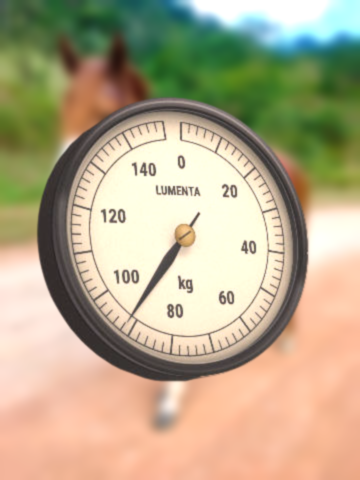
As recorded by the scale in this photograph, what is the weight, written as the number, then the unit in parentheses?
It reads 92 (kg)
